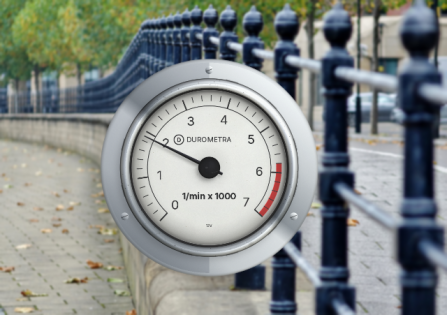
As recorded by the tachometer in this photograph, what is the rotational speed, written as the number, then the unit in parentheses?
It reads 1900 (rpm)
